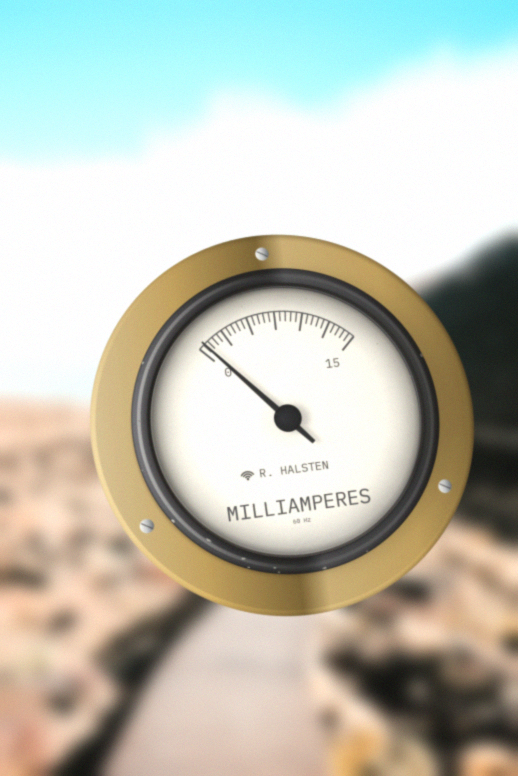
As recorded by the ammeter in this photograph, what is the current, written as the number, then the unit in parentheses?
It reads 0.5 (mA)
